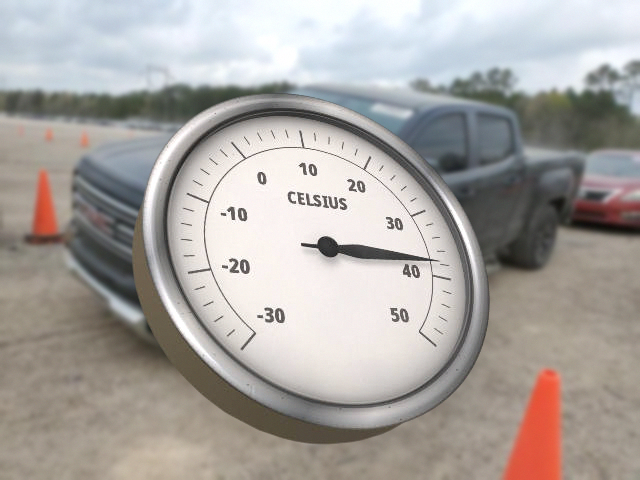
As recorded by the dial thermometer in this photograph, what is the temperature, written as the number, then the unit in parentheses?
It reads 38 (°C)
